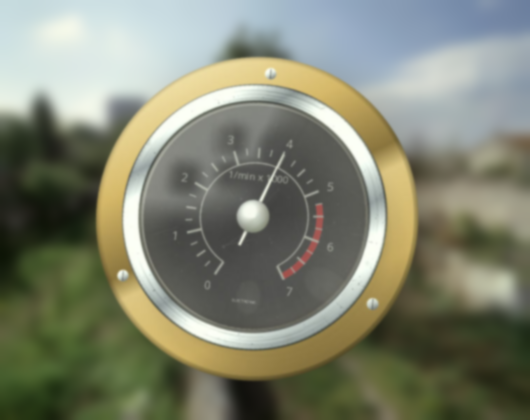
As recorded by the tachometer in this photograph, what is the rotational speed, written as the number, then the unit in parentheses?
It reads 4000 (rpm)
